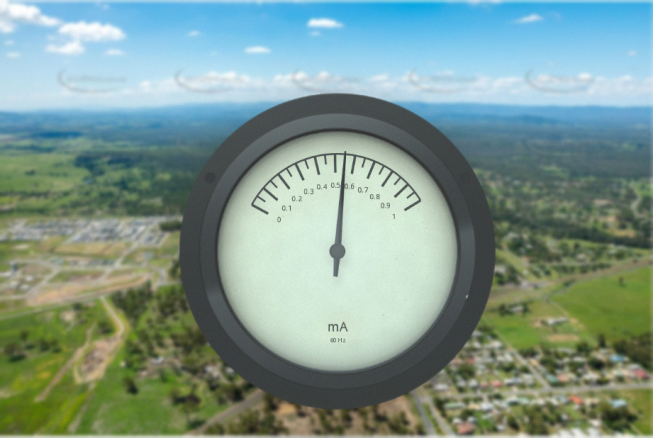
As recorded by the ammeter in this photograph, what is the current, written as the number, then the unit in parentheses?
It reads 0.55 (mA)
